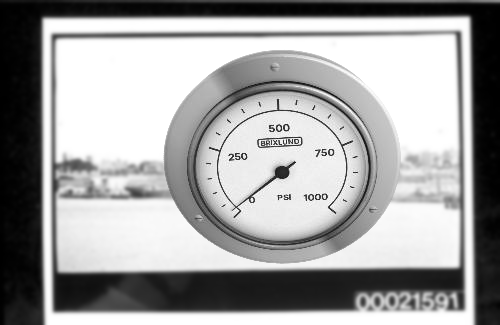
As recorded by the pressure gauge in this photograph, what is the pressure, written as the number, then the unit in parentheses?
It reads 25 (psi)
